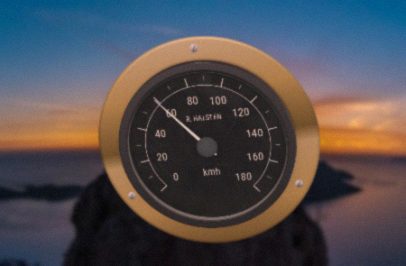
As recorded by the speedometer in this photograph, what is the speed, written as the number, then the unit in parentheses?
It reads 60 (km/h)
